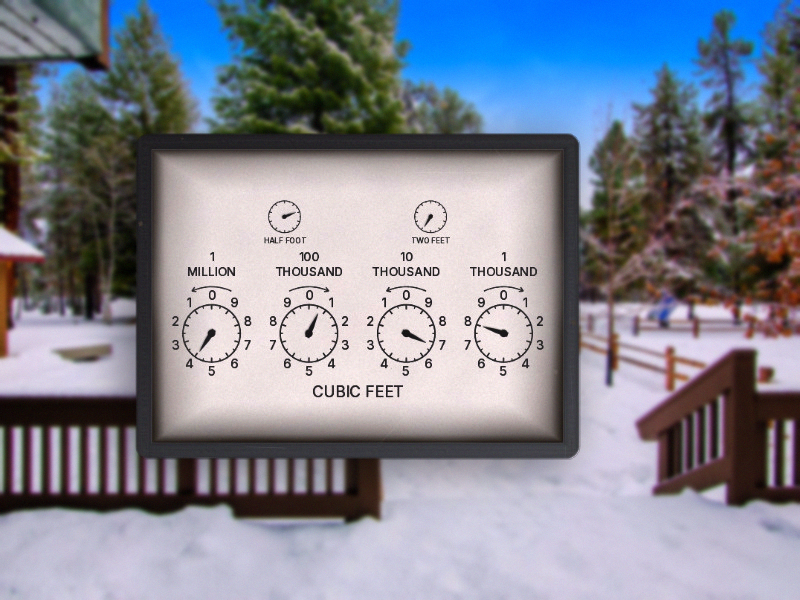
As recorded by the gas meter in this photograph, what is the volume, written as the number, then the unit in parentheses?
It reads 406800 (ft³)
